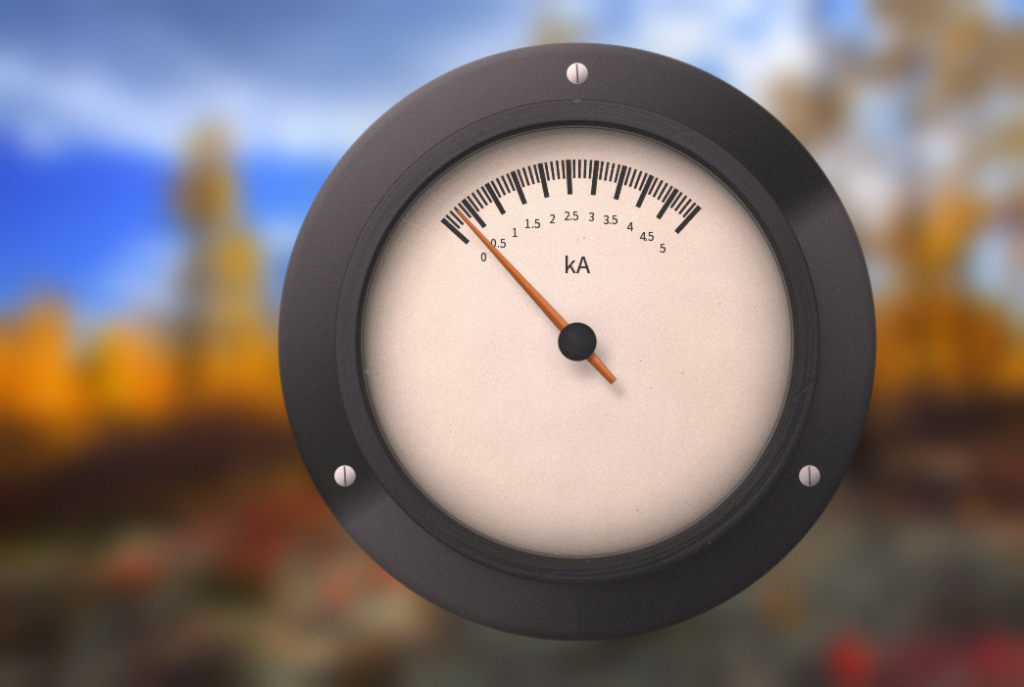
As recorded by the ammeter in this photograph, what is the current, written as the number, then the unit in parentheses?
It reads 0.3 (kA)
